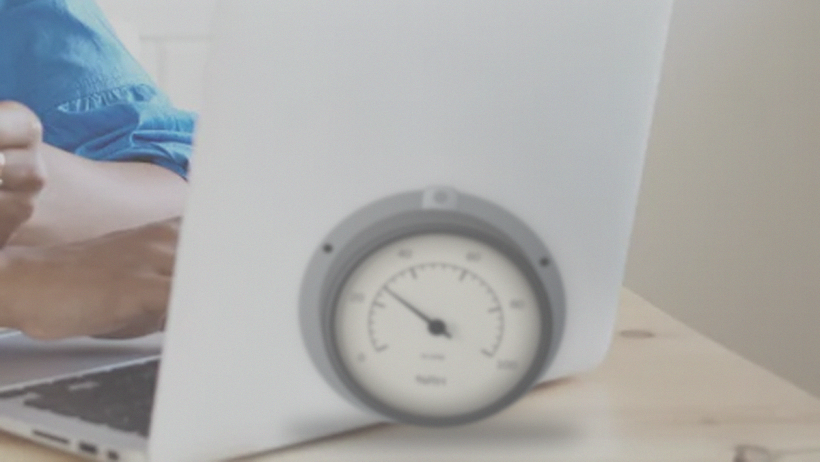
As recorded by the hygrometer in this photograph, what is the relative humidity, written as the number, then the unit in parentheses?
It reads 28 (%)
